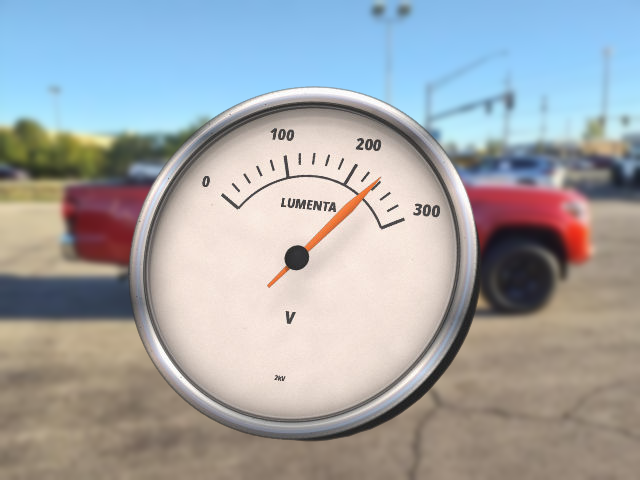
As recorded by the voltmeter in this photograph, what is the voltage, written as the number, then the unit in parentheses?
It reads 240 (V)
